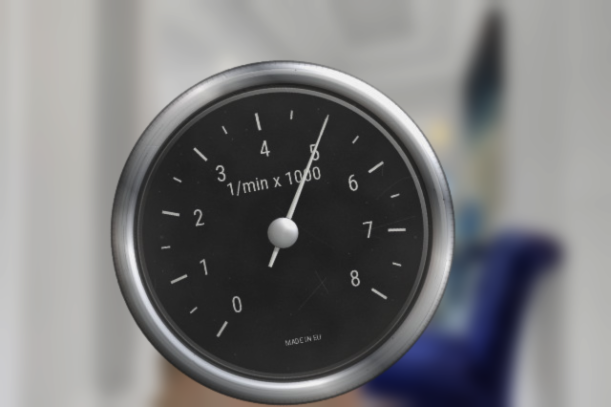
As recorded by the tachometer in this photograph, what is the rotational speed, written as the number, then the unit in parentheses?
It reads 5000 (rpm)
